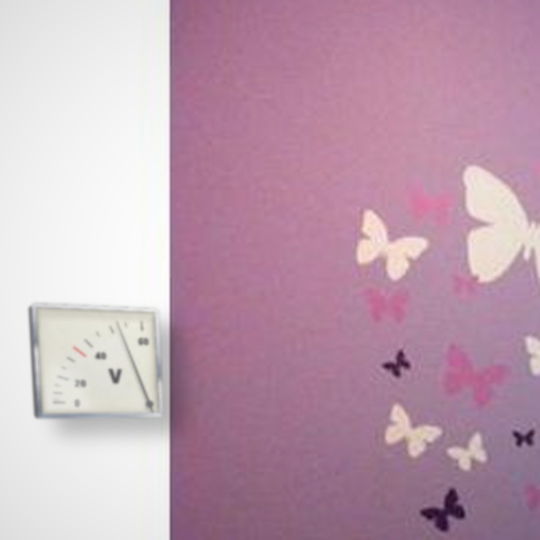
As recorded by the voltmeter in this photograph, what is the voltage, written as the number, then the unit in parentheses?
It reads 52.5 (V)
